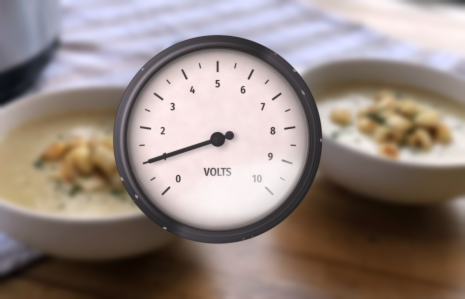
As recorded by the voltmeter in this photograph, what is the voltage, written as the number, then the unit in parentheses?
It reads 1 (V)
